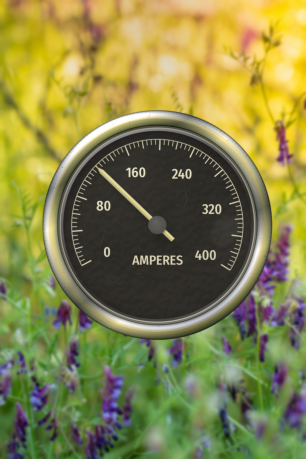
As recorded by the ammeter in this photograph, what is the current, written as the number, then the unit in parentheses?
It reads 120 (A)
